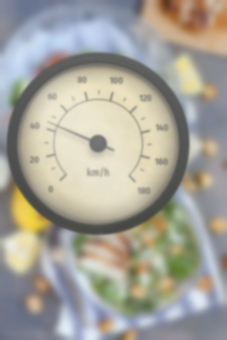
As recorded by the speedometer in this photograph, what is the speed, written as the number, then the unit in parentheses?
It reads 45 (km/h)
